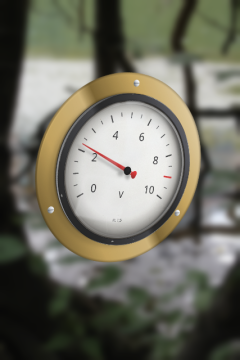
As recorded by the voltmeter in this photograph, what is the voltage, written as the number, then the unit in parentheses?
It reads 2.25 (V)
